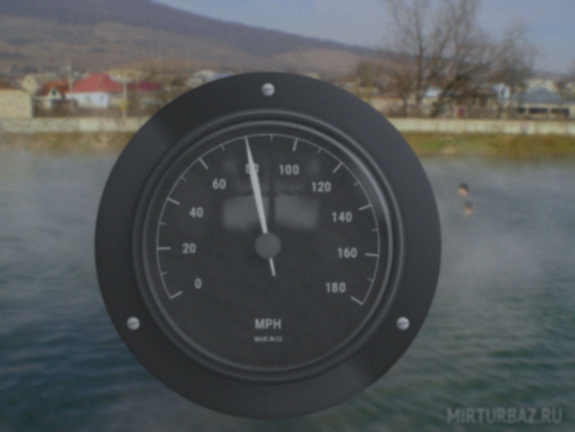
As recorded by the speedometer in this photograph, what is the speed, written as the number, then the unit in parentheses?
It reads 80 (mph)
